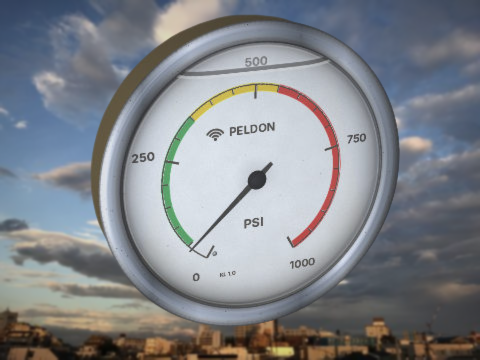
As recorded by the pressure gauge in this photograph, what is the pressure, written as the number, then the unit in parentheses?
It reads 50 (psi)
